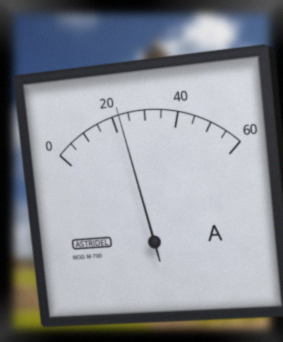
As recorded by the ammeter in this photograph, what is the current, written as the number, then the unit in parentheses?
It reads 22.5 (A)
